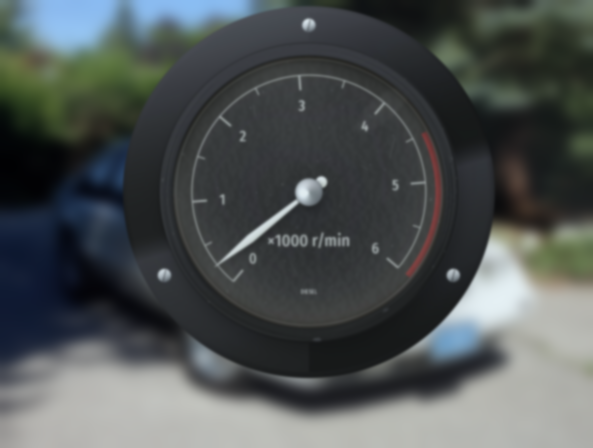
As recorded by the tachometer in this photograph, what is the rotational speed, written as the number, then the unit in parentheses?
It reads 250 (rpm)
